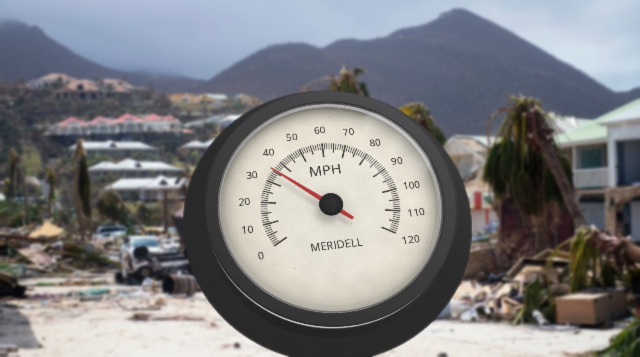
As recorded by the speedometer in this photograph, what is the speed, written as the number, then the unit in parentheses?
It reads 35 (mph)
